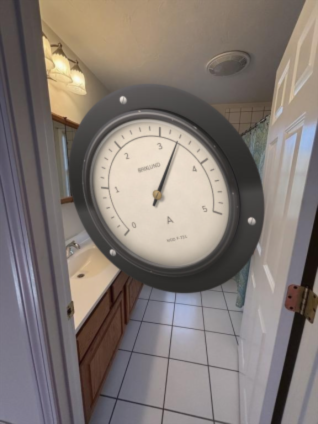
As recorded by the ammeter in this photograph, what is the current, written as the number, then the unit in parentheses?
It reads 3.4 (A)
